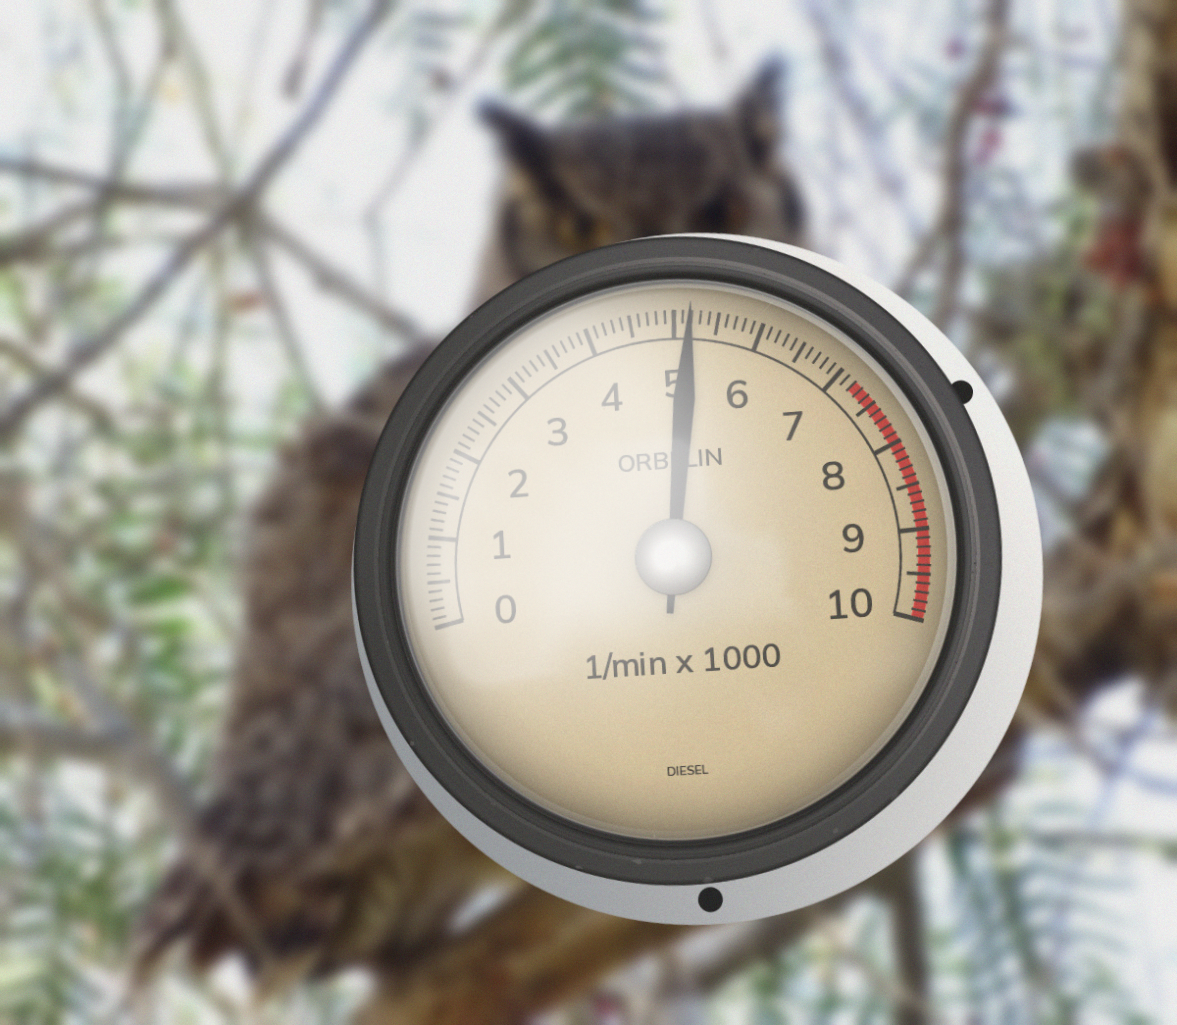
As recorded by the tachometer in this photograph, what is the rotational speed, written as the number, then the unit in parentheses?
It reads 5200 (rpm)
